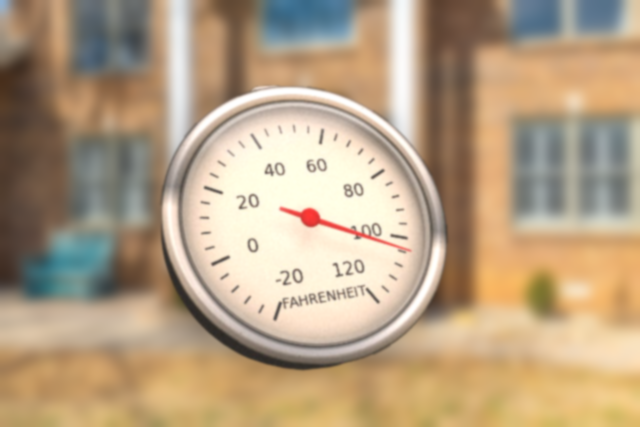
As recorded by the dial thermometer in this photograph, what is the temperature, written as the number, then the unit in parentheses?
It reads 104 (°F)
